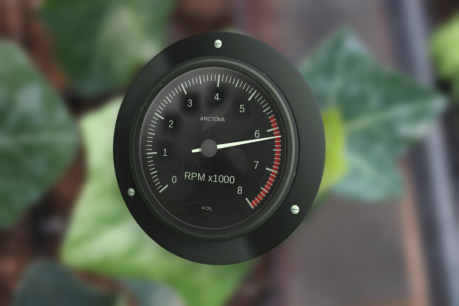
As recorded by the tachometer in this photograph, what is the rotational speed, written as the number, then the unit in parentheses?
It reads 6200 (rpm)
